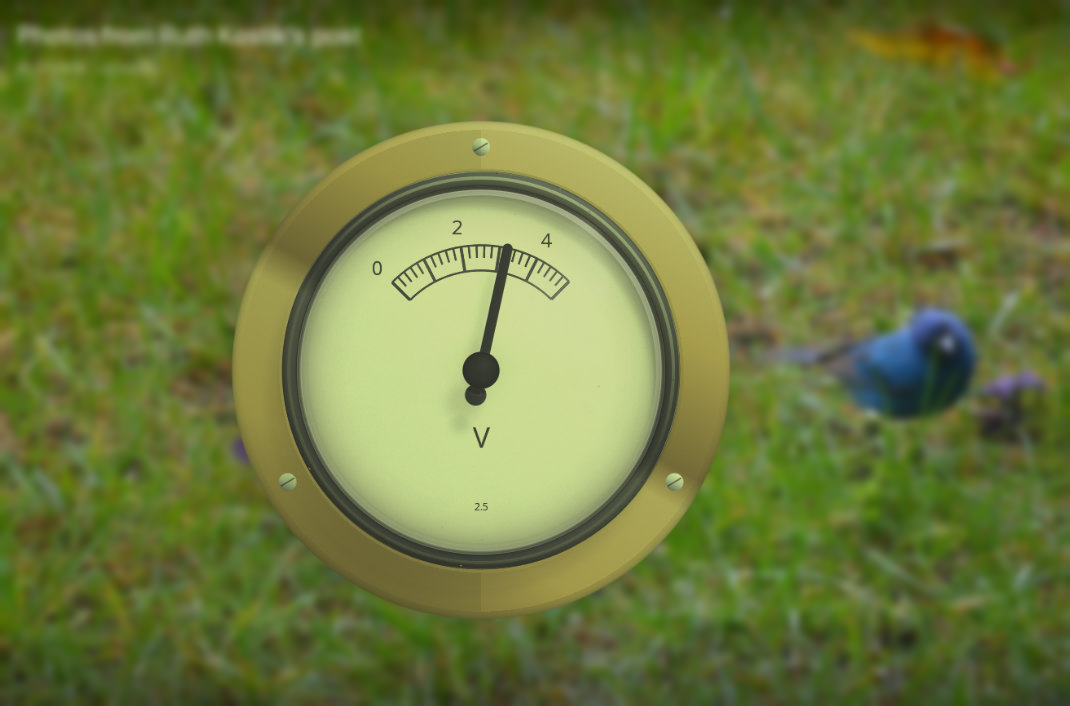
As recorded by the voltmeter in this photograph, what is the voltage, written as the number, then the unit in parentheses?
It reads 3.2 (V)
